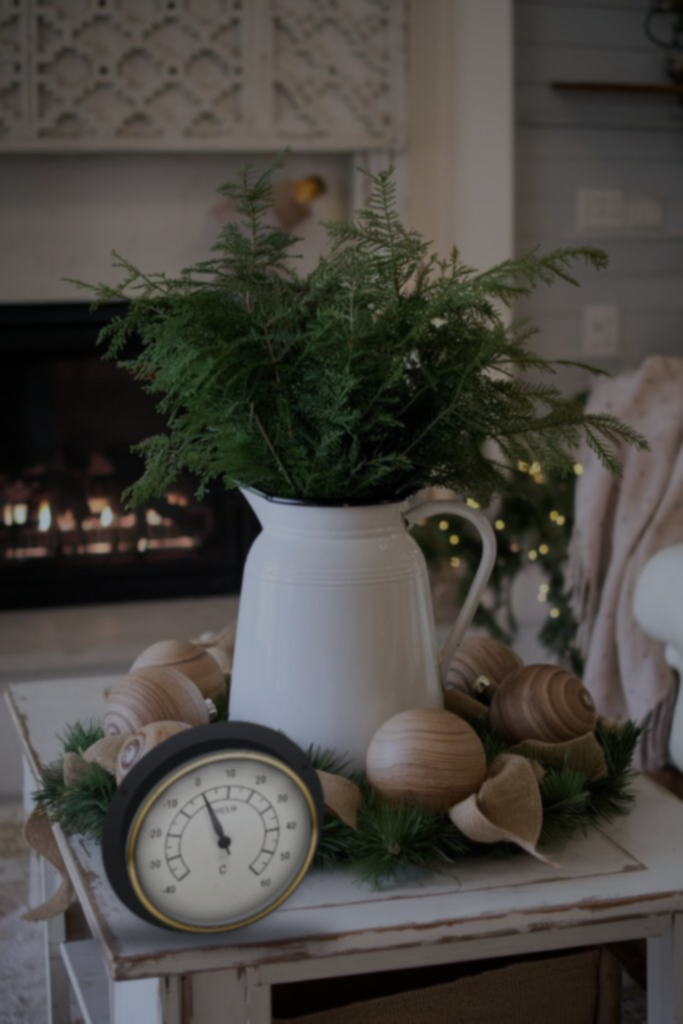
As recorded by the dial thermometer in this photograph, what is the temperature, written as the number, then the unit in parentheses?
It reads 0 (°C)
